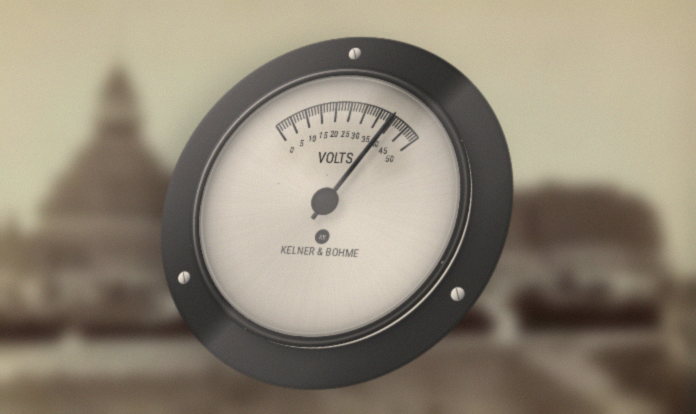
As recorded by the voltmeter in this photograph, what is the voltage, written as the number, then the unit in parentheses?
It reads 40 (V)
